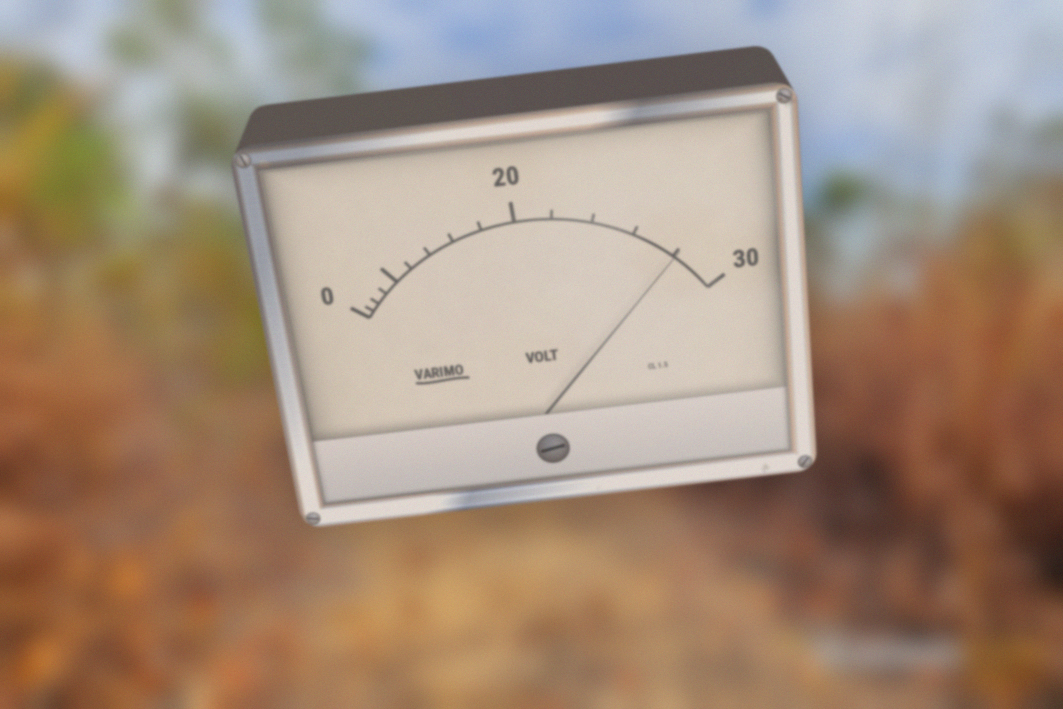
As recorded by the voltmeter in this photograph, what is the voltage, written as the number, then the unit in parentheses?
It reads 28 (V)
